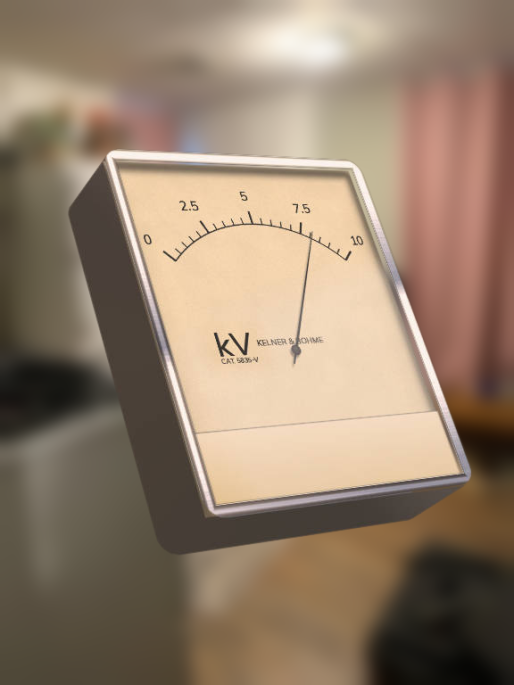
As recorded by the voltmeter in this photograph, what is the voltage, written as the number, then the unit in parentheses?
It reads 8 (kV)
